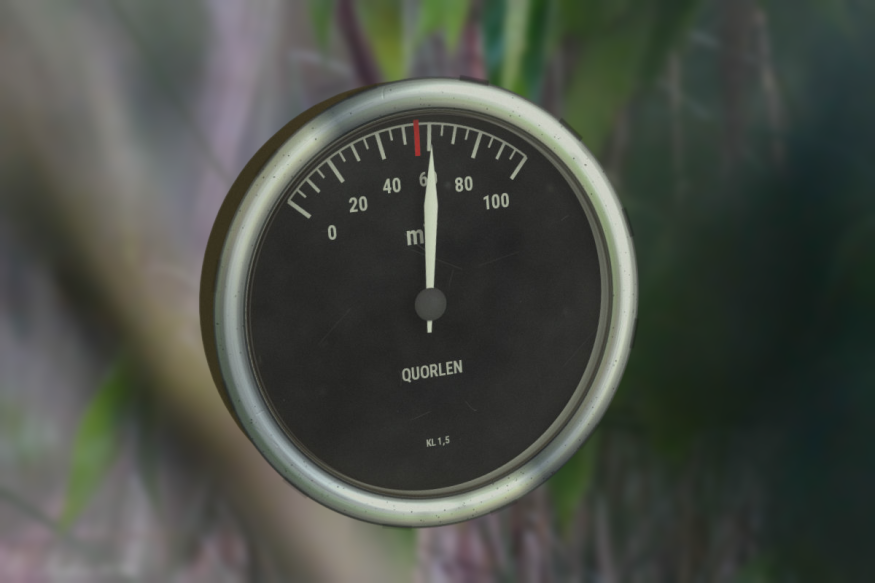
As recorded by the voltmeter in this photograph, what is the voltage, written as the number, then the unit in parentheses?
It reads 60 (mV)
